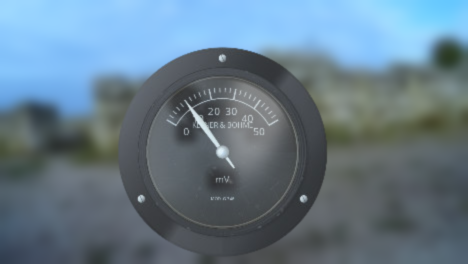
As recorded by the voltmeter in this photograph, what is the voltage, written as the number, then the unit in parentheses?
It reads 10 (mV)
